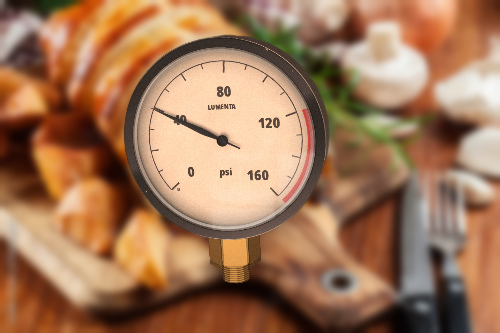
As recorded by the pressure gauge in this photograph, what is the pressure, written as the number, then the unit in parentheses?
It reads 40 (psi)
